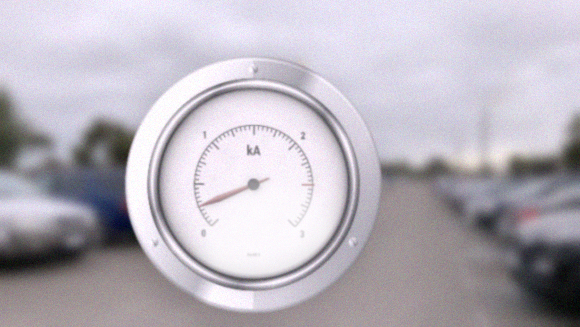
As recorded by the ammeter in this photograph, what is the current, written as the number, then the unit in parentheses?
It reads 0.25 (kA)
